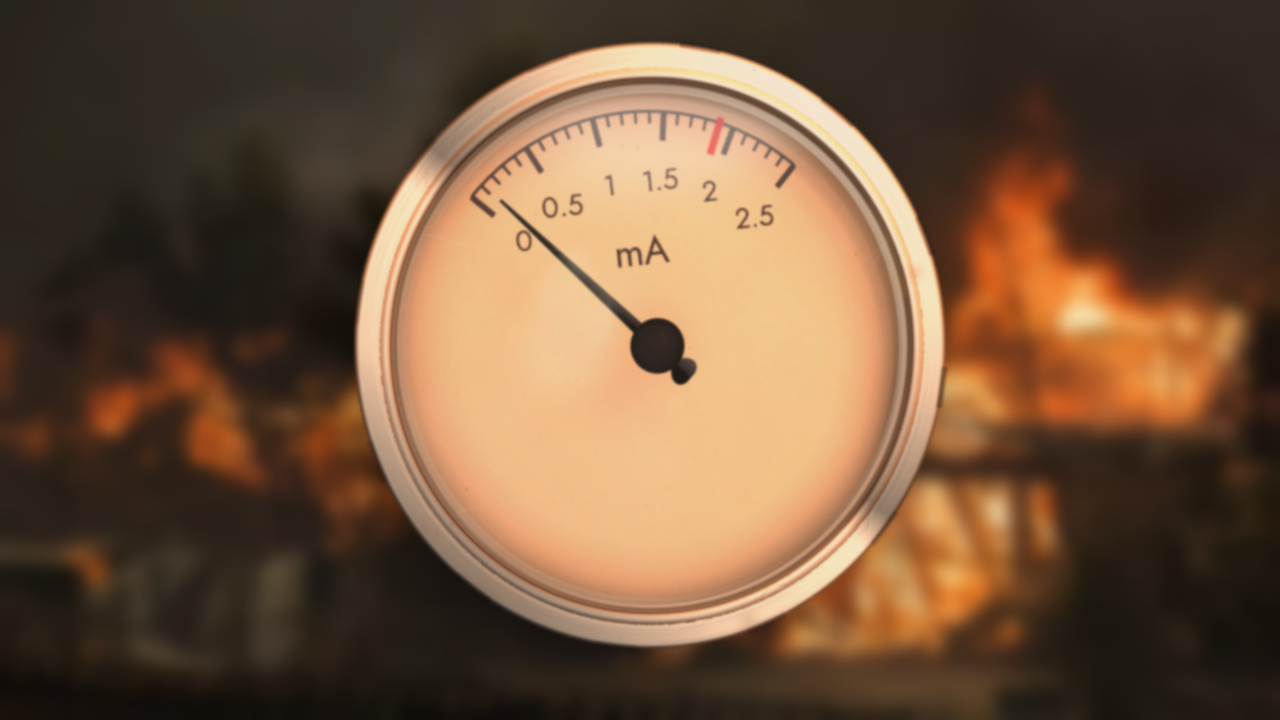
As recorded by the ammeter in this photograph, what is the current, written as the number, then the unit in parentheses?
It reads 0.1 (mA)
